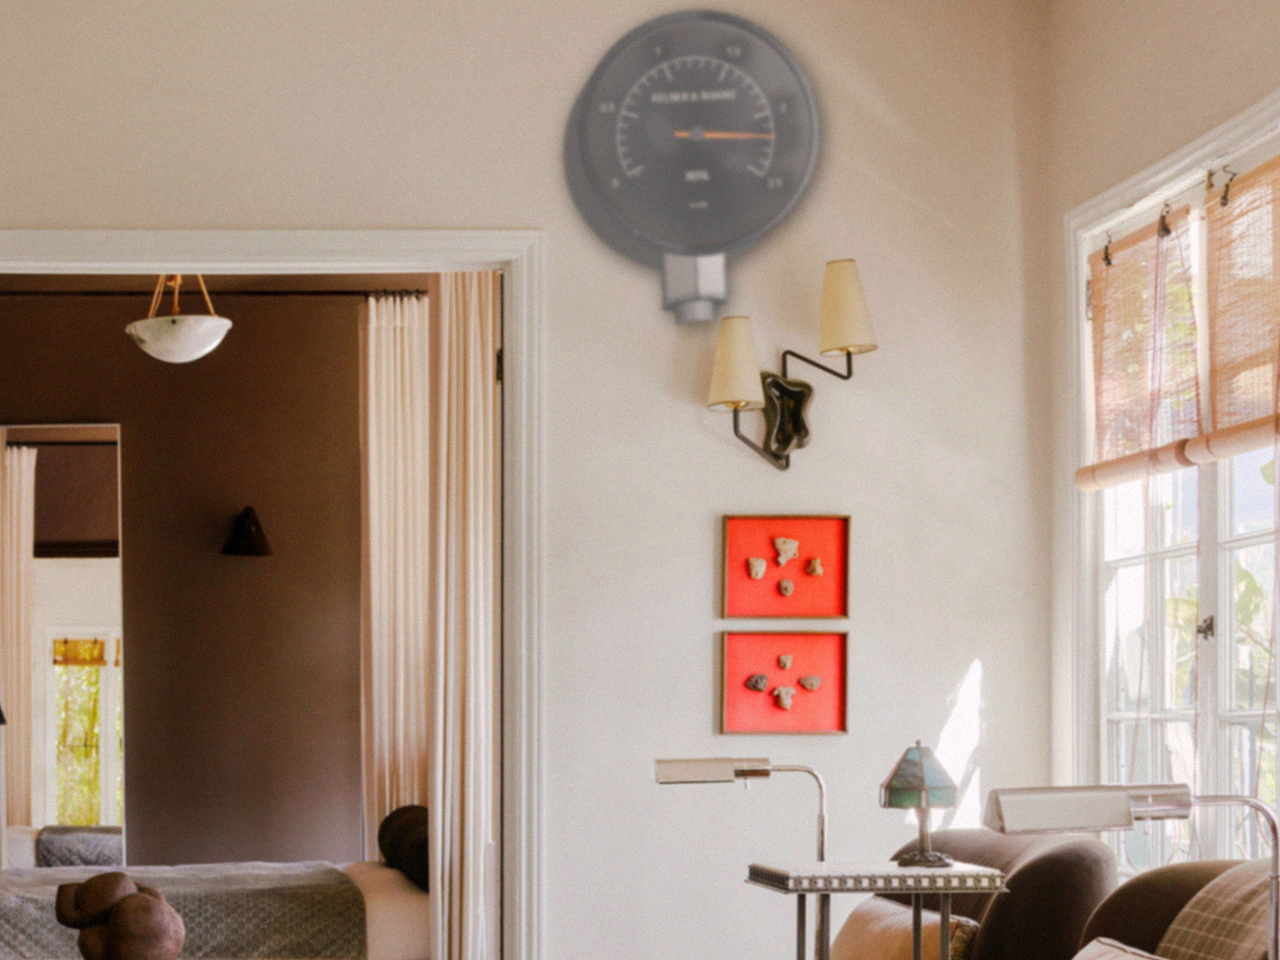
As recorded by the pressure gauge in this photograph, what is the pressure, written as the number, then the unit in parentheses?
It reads 2.2 (MPa)
